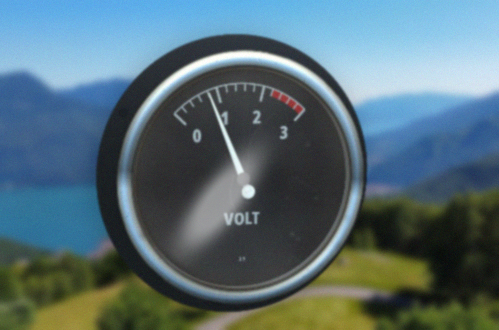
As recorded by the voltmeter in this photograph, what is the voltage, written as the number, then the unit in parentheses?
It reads 0.8 (V)
